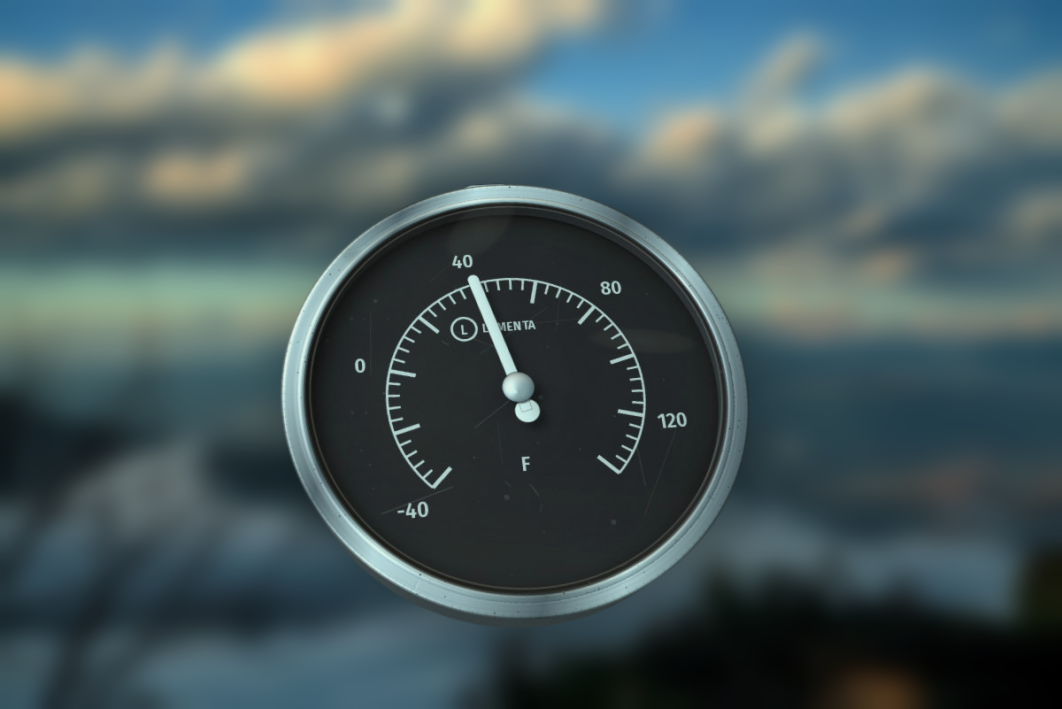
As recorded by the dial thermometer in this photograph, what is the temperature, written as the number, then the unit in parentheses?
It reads 40 (°F)
